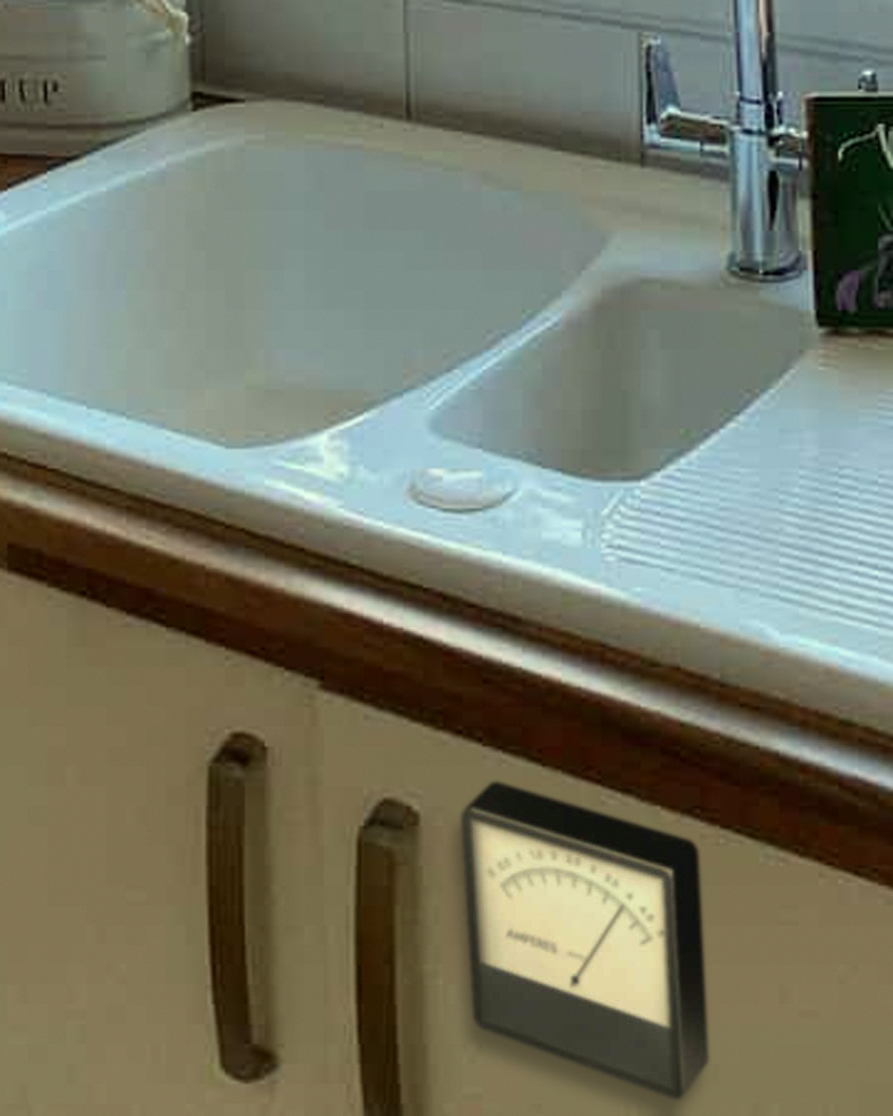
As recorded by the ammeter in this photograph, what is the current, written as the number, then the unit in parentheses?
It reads 4 (A)
